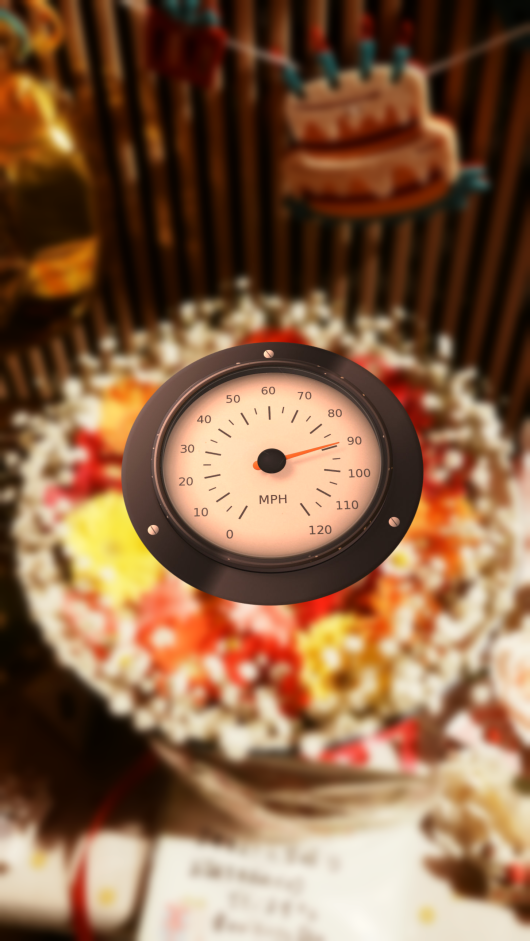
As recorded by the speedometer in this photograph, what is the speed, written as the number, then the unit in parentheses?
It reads 90 (mph)
